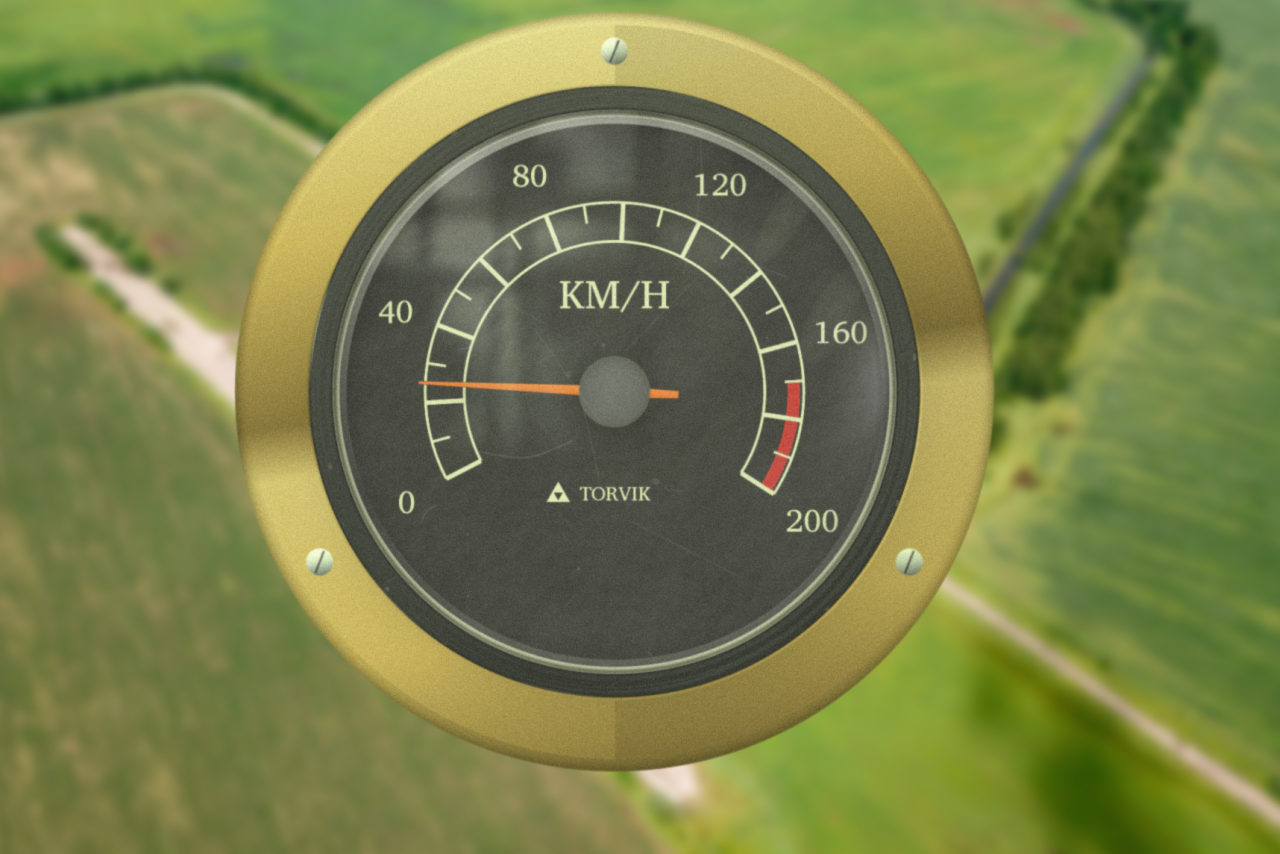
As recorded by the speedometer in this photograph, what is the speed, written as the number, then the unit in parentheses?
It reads 25 (km/h)
